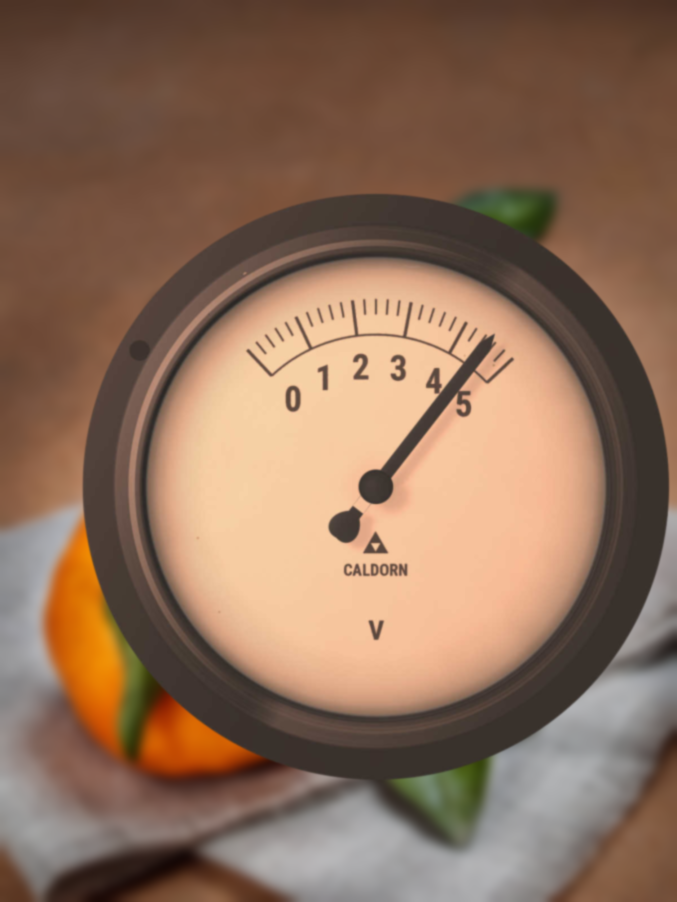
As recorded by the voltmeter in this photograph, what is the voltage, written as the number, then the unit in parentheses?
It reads 4.5 (V)
